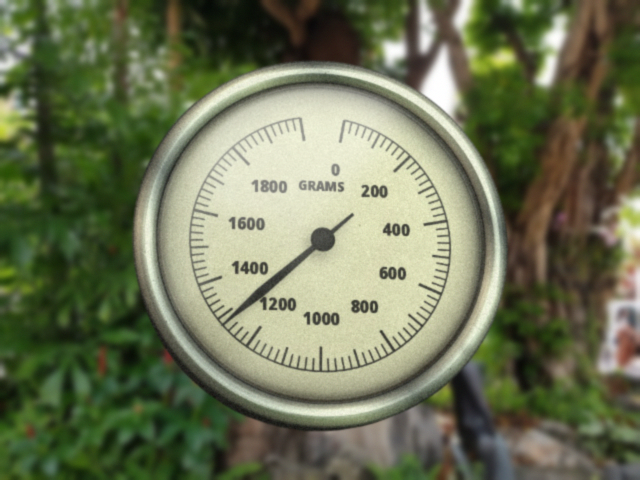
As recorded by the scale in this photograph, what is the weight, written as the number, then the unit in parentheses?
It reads 1280 (g)
